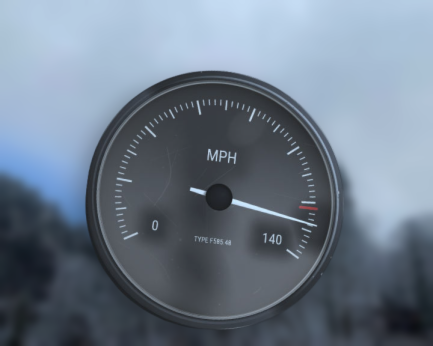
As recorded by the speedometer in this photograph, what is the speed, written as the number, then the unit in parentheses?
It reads 128 (mph)
